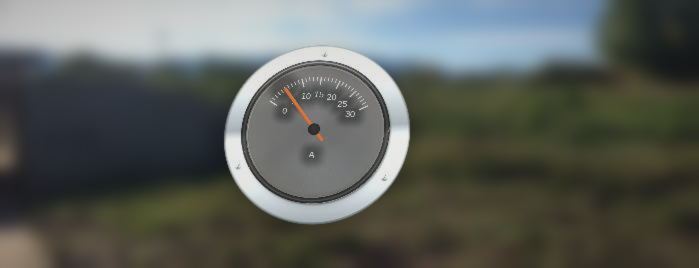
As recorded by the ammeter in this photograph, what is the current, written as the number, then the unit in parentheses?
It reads 5 (A)
